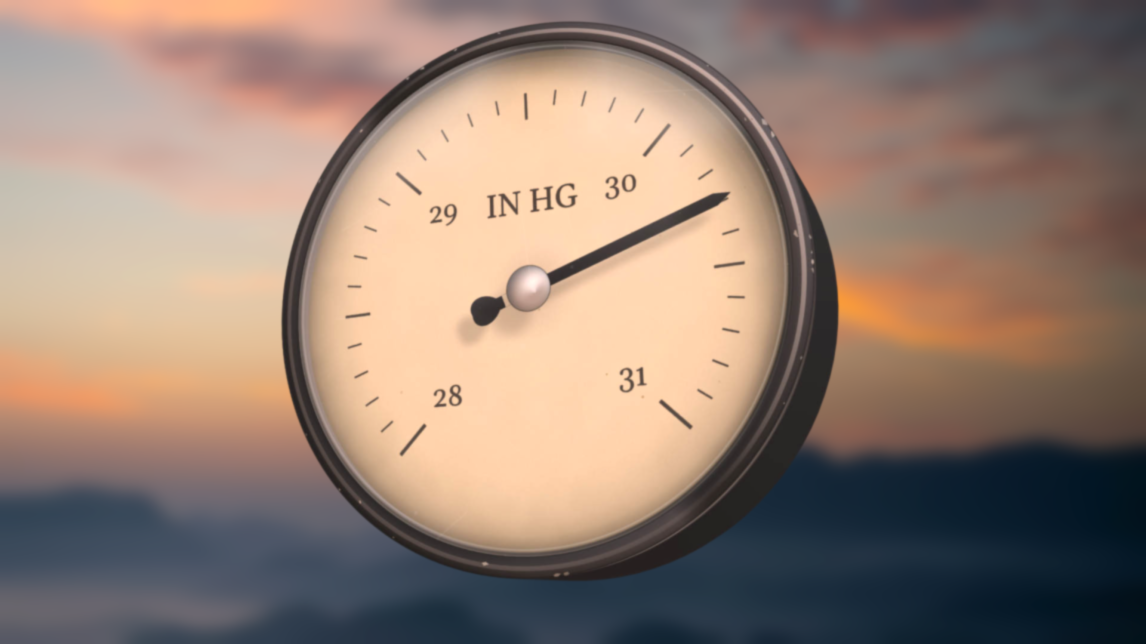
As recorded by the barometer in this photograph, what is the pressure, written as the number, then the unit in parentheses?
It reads 30.3 (inHg)
